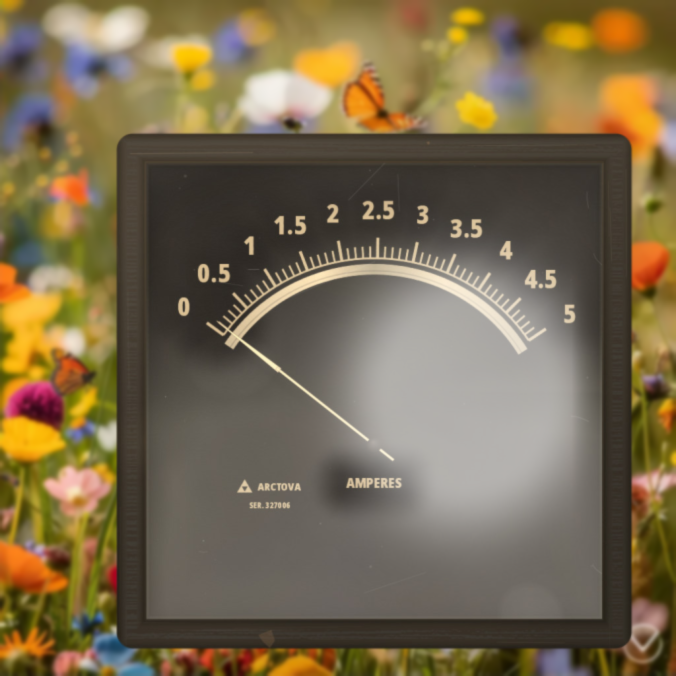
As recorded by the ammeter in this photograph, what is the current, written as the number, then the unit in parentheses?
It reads 0.1 (A)
